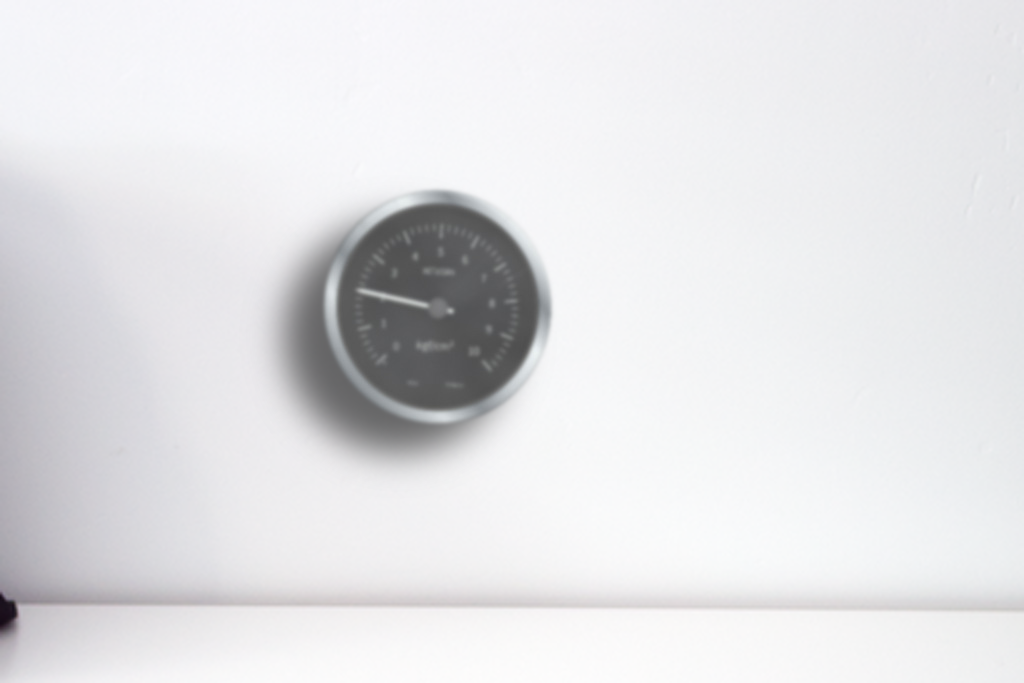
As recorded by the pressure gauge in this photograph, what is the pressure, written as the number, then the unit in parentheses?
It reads 2 (kg/cm²)
